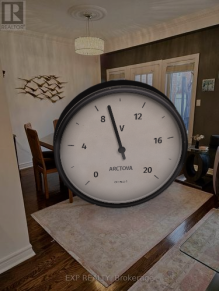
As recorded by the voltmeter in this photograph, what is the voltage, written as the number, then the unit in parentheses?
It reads 9 (V)
